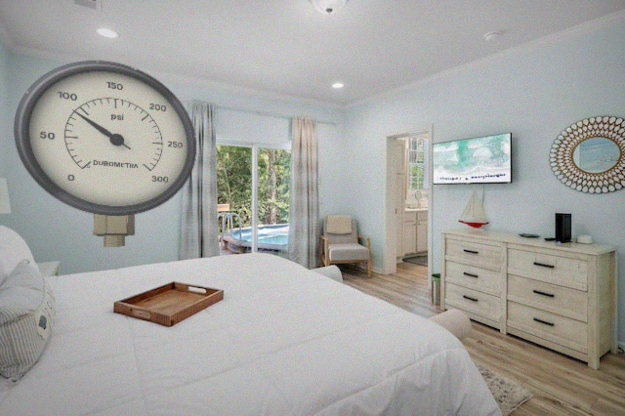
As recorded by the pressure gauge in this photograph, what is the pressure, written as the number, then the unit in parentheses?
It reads 90 (psi)
